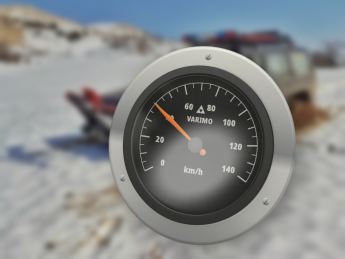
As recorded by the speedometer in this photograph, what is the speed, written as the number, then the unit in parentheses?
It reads 40 (km/h)
